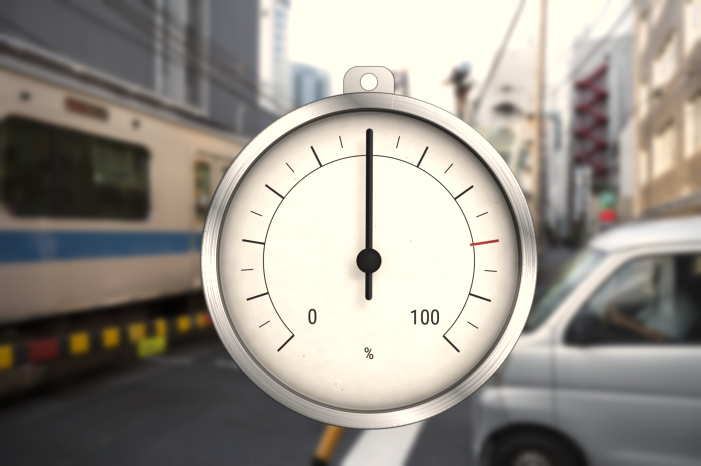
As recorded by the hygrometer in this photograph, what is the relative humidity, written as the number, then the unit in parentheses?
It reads 50 (%)
